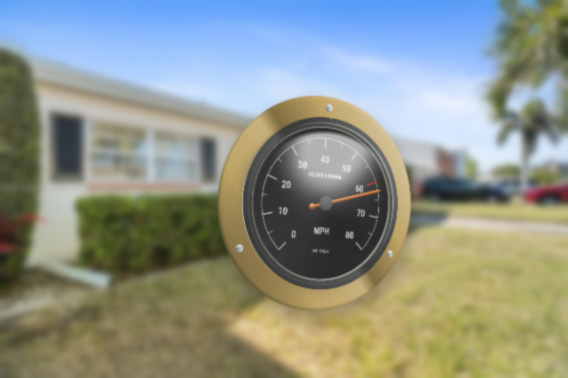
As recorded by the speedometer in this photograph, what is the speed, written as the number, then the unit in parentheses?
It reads 62.5 (mph)
